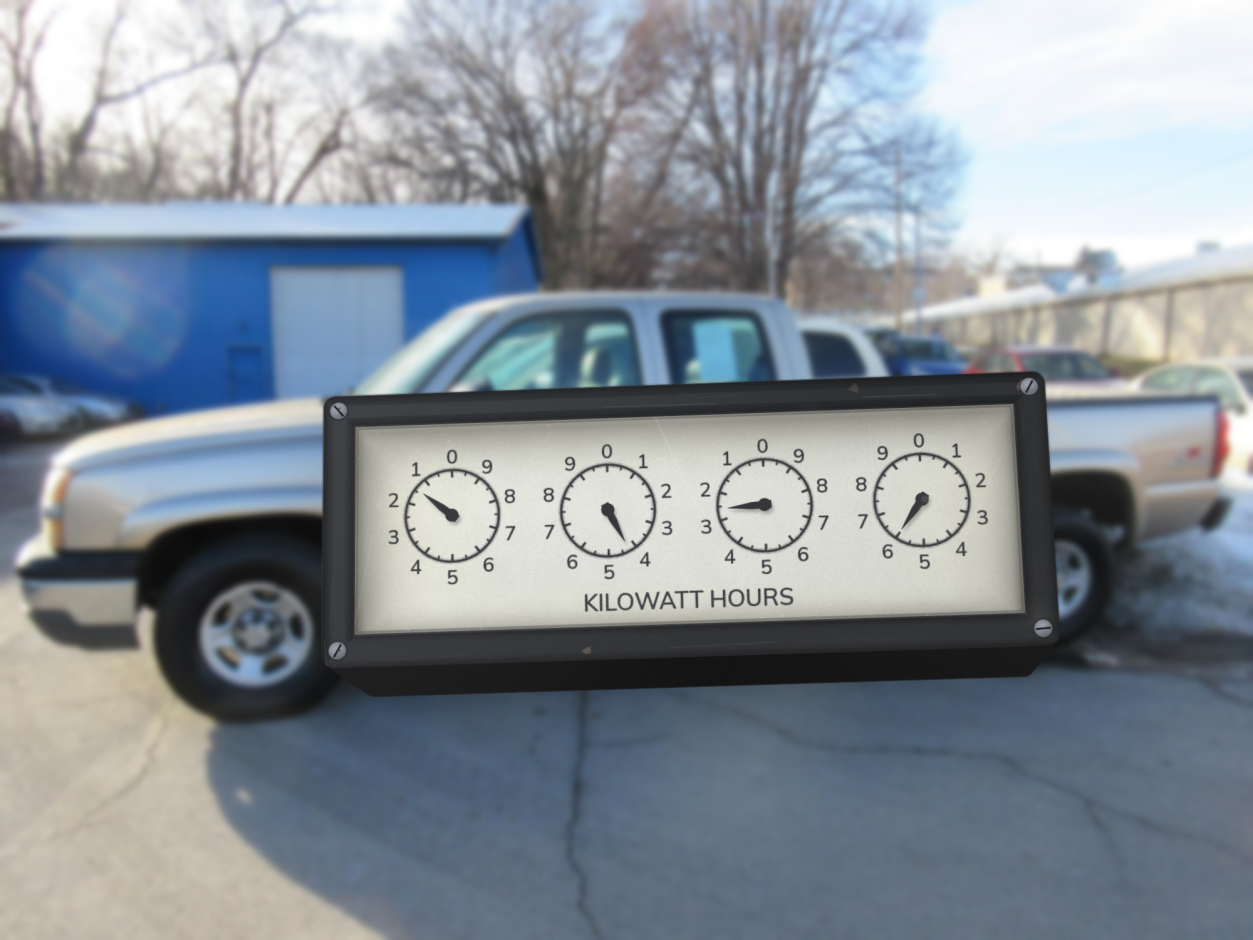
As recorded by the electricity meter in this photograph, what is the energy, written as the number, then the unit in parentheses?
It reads 1426 (kWh)
